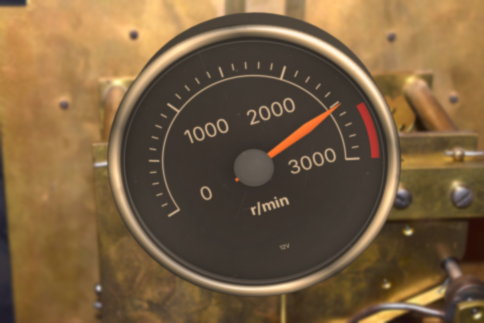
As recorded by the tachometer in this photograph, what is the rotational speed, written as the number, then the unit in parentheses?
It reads 2500 (rpm)
